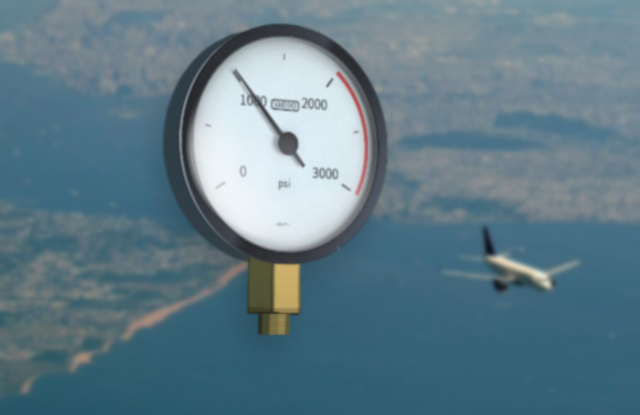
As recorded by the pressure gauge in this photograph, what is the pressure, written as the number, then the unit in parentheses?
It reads 1000 (psi)
